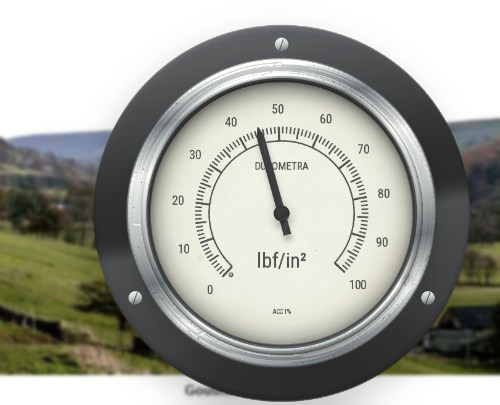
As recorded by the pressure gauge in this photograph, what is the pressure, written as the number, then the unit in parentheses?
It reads 45 (psi)
